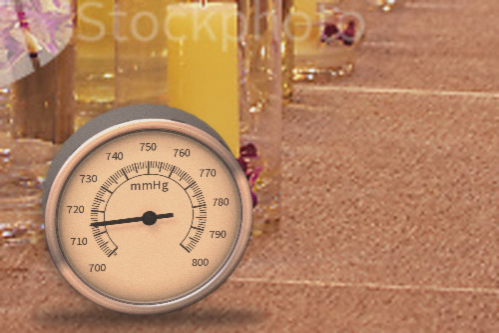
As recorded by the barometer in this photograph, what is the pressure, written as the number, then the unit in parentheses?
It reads 715 (mmHg)
